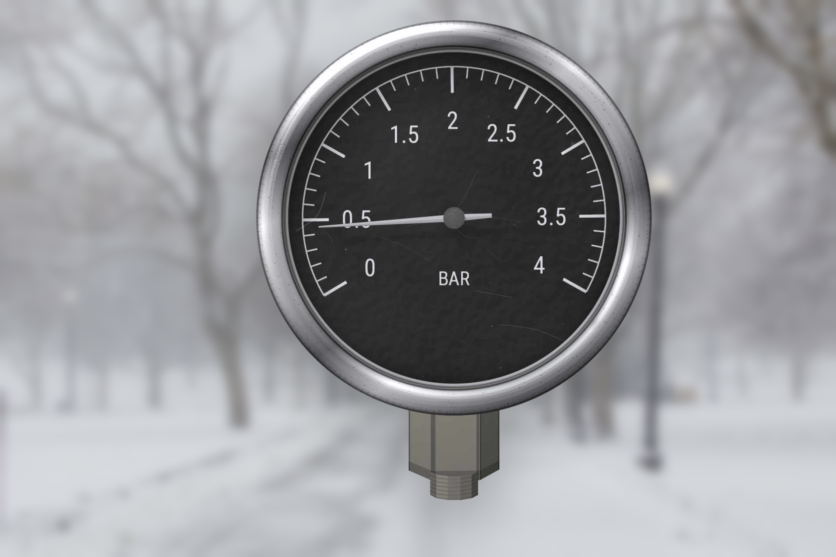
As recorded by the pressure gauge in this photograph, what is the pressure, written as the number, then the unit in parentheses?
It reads 0.45 (bar)
